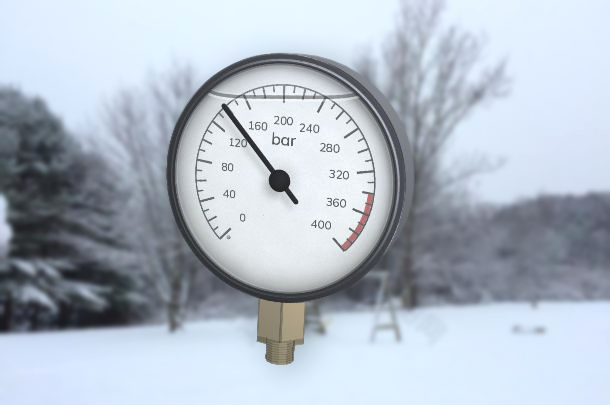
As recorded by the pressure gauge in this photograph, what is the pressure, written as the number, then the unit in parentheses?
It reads 140 (bar)
